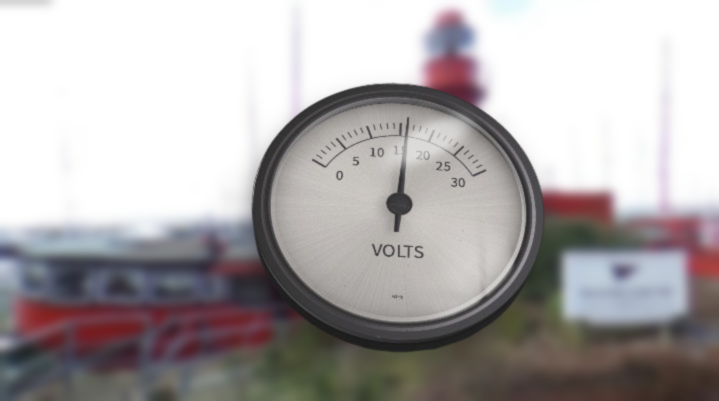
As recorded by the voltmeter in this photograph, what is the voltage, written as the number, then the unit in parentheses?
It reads 16 (V)
